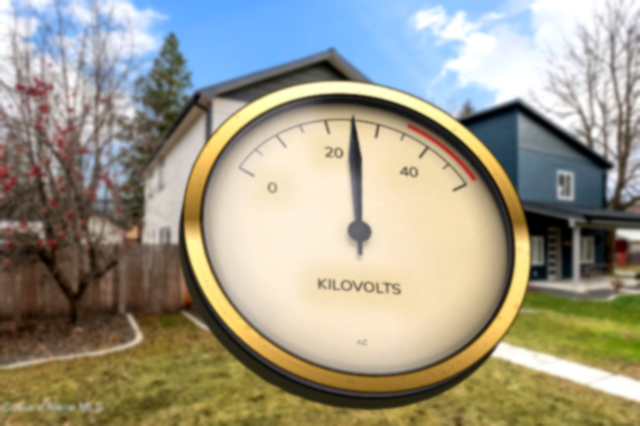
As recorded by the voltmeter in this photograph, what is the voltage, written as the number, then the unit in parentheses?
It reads 25 (kV)
